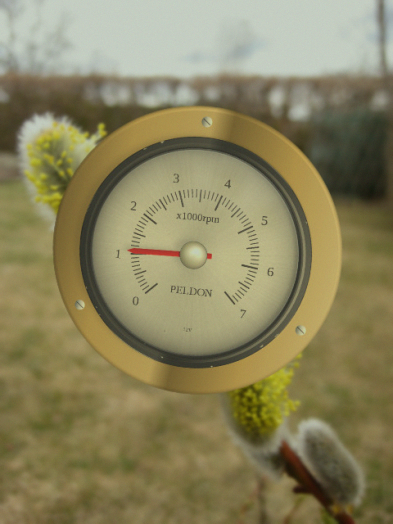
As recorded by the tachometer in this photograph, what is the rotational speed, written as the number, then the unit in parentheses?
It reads 1100 (rpm)
